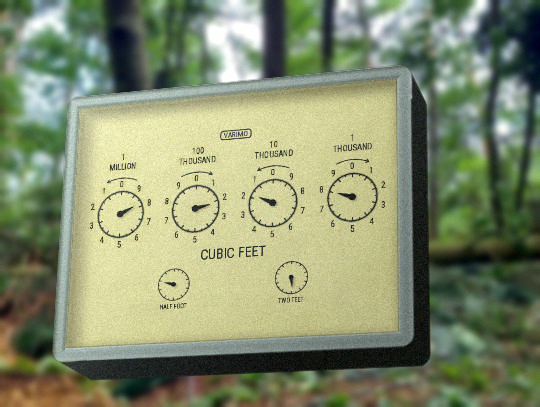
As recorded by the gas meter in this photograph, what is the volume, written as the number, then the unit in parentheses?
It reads 821800 (ft³)
